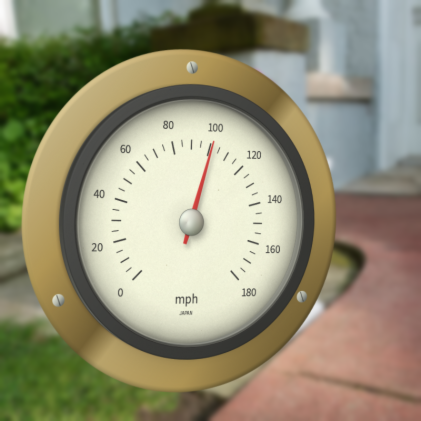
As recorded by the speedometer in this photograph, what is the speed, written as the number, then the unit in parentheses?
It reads 100 (mph)
